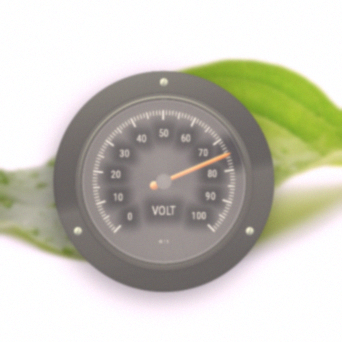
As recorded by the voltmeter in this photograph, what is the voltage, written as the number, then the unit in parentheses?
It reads 75 (V)
